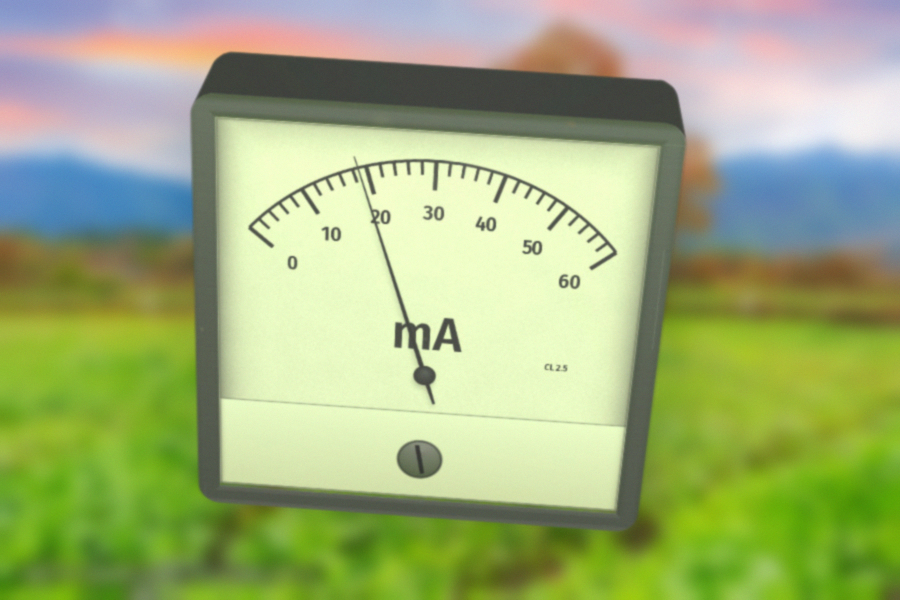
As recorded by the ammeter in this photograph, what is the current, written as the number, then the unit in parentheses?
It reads 19 (mA)
